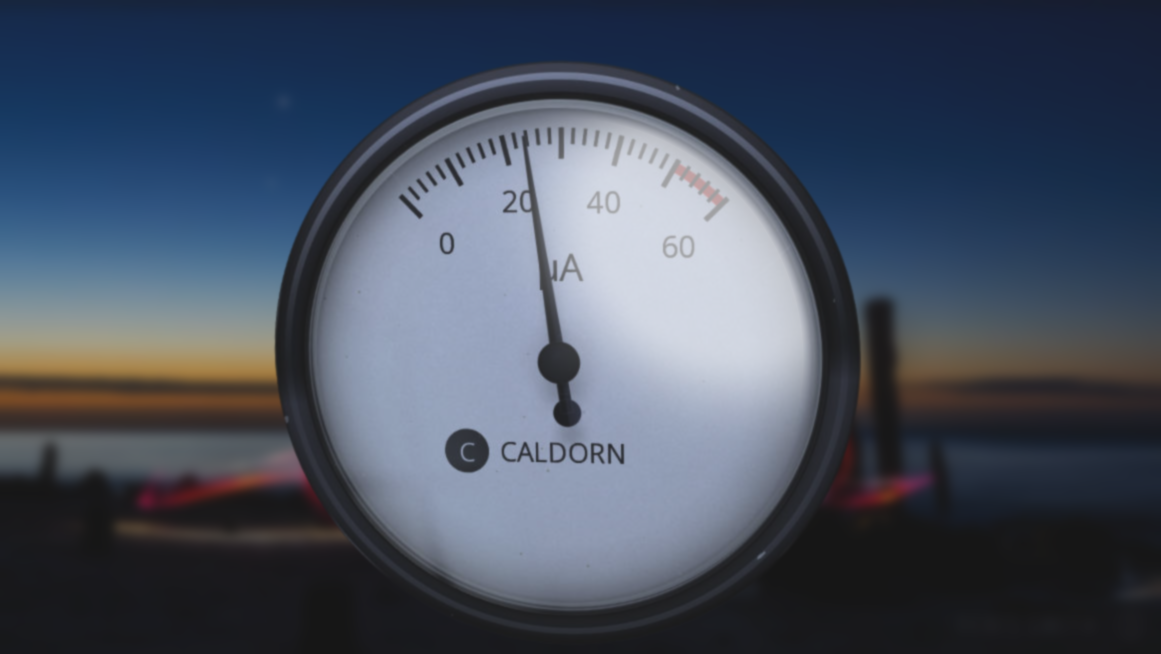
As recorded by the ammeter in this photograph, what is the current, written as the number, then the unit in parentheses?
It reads 24 (µA)
